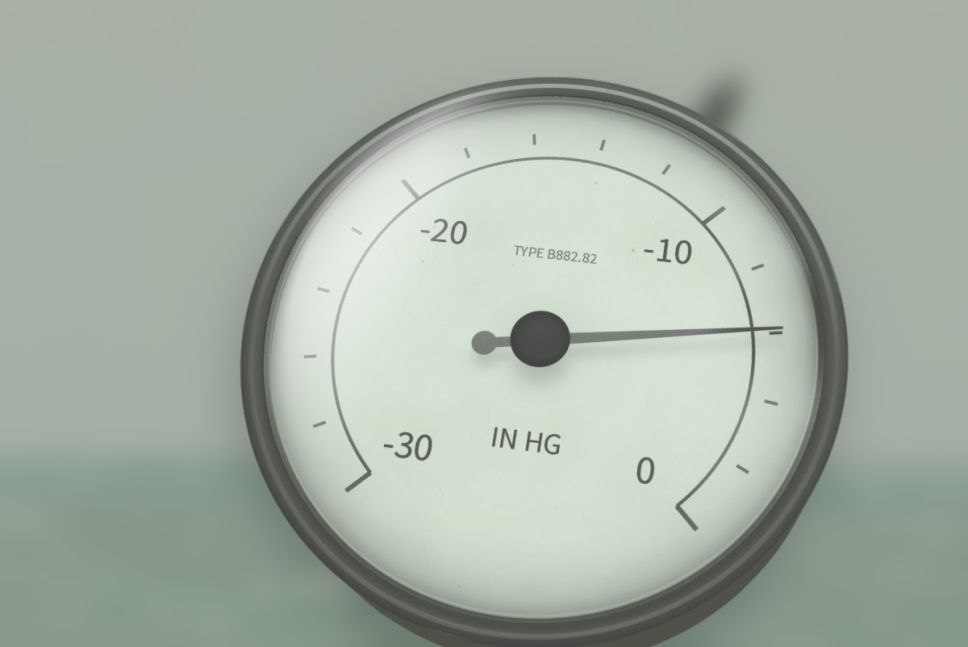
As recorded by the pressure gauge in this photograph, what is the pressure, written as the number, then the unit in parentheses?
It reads -6 (inHg)
